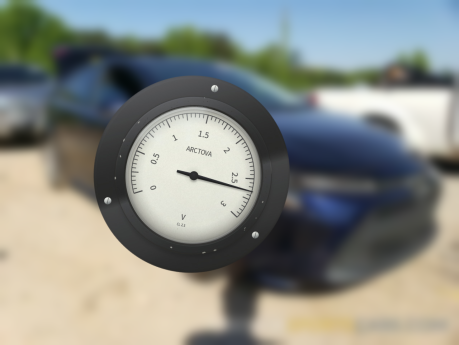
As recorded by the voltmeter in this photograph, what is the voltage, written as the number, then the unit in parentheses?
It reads 2.65 (V)
